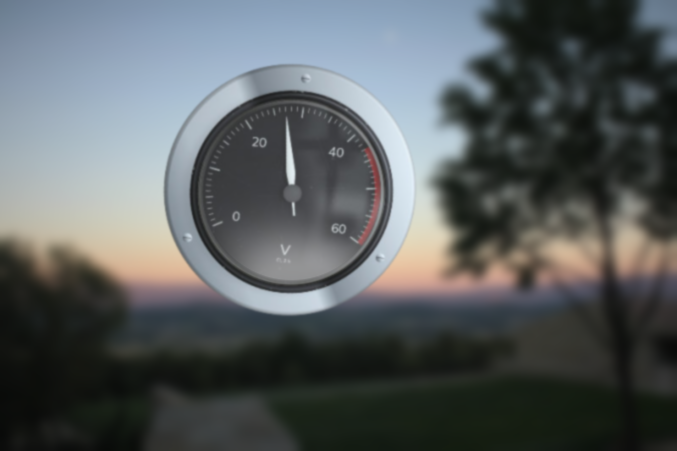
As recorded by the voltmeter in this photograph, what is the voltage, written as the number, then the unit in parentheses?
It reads 27 (V)
